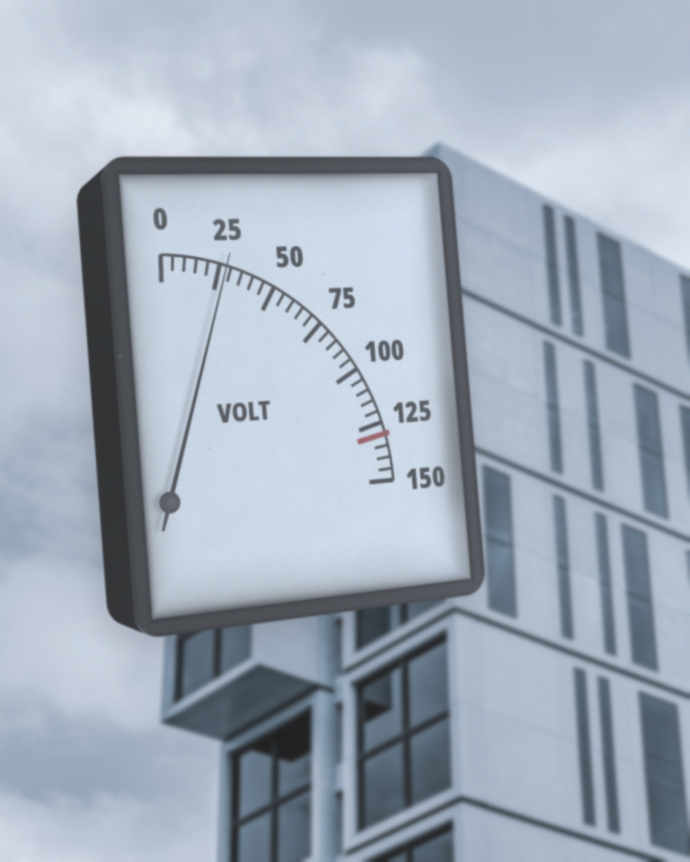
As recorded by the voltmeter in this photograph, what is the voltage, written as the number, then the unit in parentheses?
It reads 27.5 (V)
